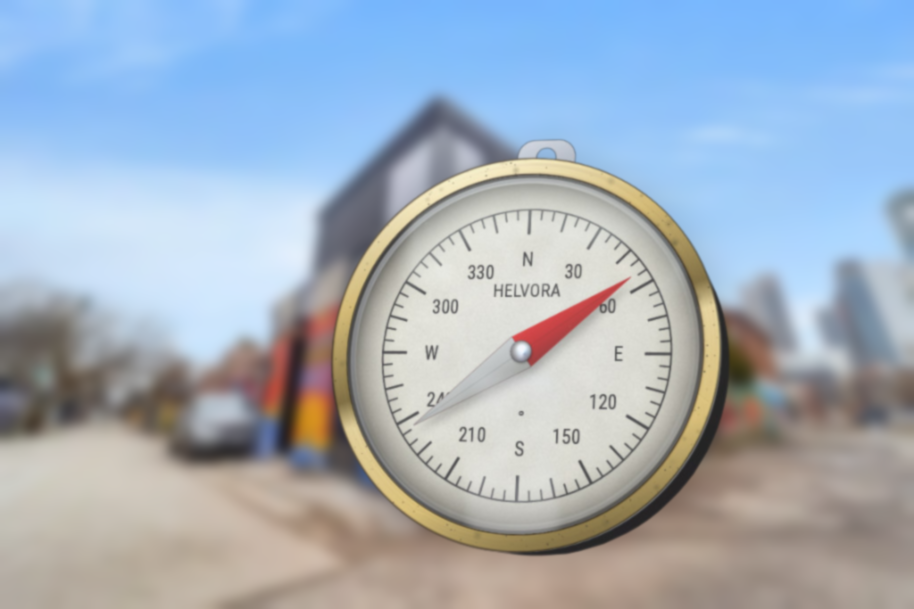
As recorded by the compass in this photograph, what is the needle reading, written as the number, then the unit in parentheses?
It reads 55 (°)
